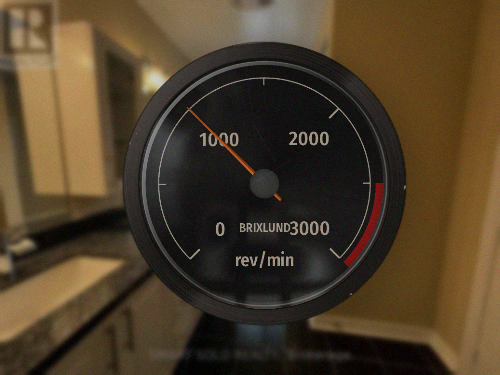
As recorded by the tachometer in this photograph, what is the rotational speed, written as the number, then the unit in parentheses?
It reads 1000 (rpm)
